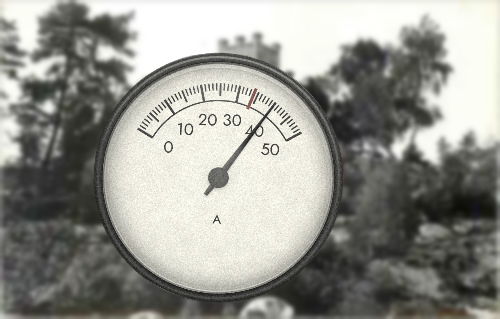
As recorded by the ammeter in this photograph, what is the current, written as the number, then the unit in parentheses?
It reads 40 (A)
